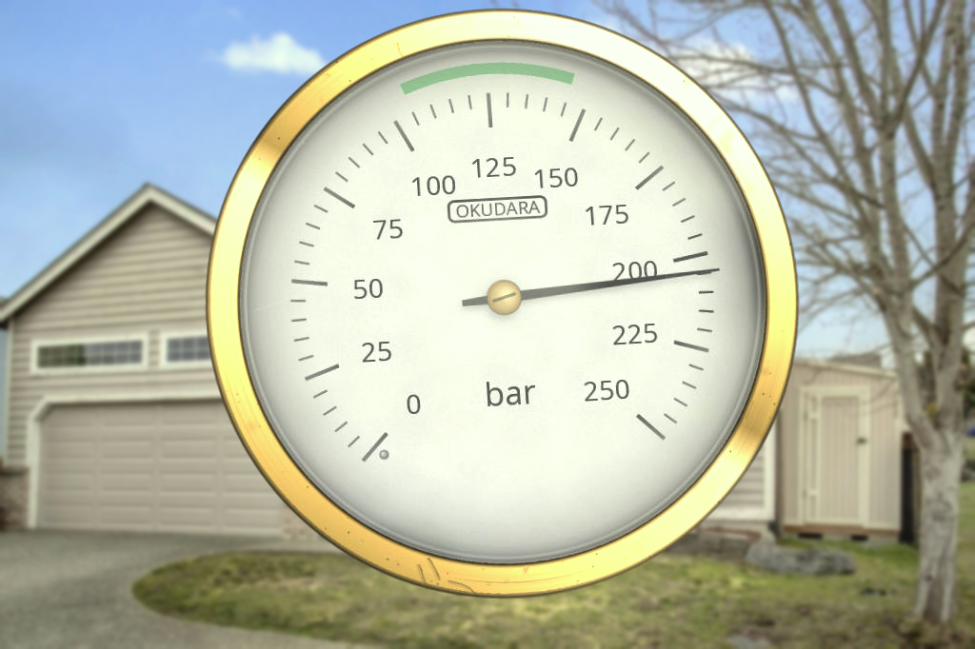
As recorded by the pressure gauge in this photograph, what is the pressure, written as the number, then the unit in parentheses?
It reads 205 (bar)
